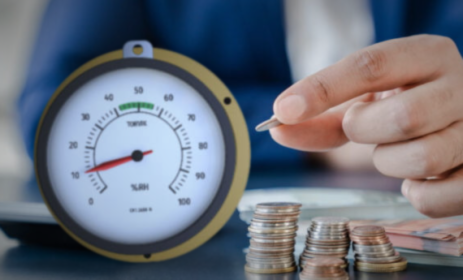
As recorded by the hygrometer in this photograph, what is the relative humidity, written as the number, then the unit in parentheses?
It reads 10 (%)
